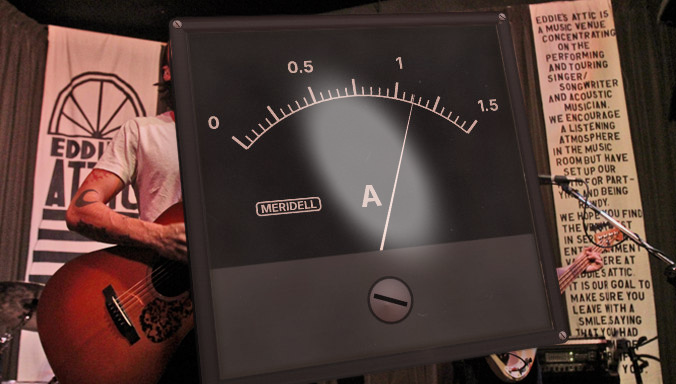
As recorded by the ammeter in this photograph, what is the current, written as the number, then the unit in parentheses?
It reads 1.1 (A)
